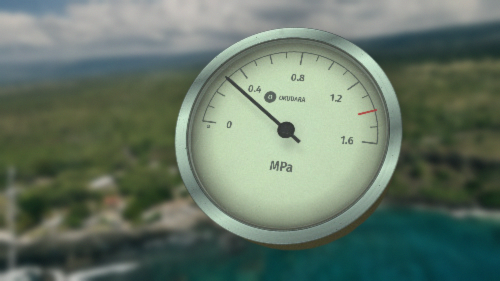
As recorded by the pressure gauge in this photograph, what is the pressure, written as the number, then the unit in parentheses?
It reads 0.3 (MPa)
